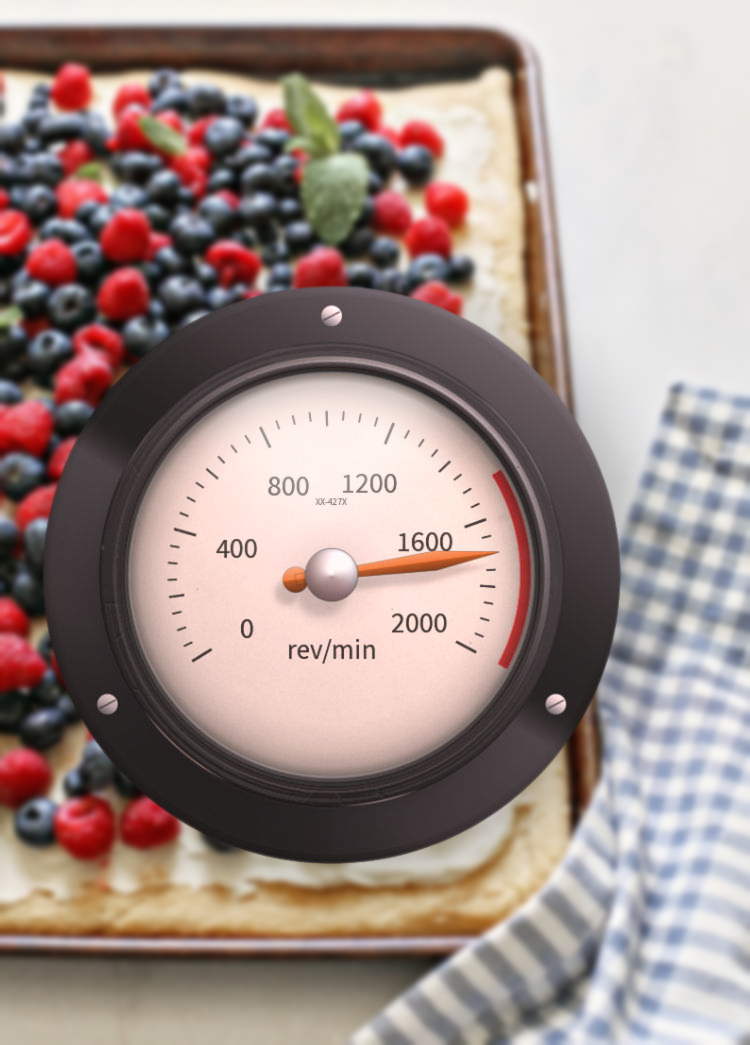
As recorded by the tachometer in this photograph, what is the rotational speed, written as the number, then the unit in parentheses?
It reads 1700 (rpm)
